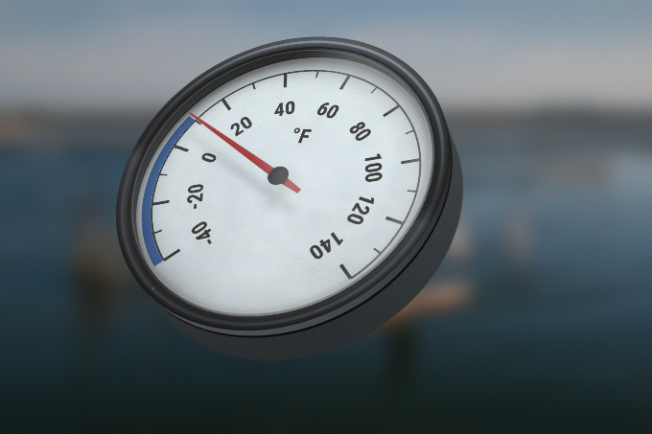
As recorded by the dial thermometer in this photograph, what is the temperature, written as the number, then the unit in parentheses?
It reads 10 (°F)
